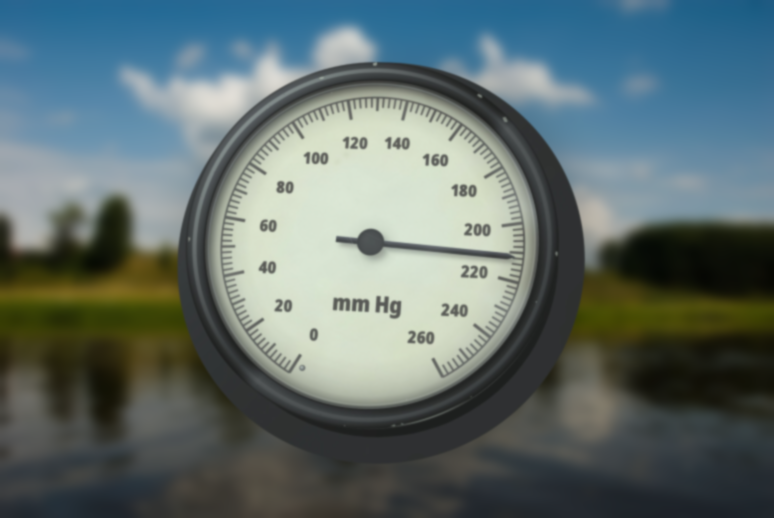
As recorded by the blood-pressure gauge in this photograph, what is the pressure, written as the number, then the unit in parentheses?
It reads 212 (mmHg)
